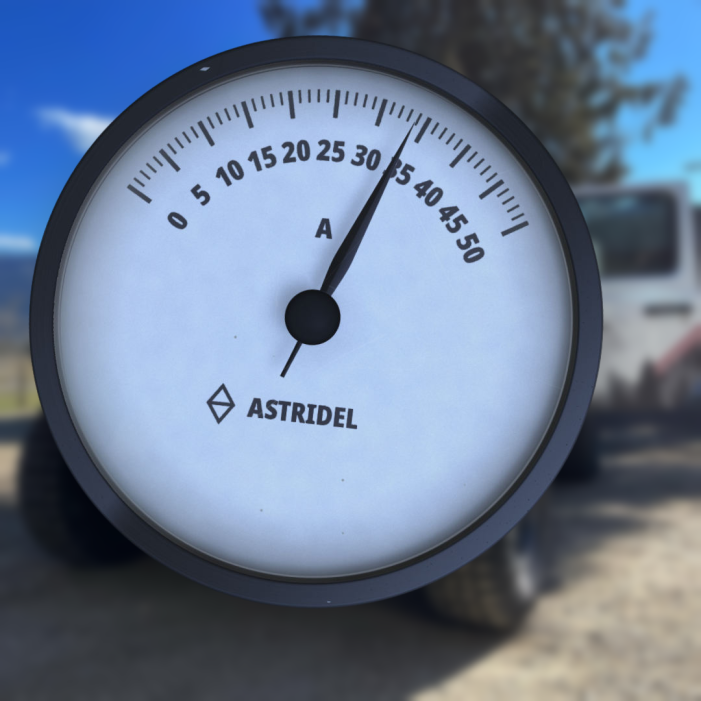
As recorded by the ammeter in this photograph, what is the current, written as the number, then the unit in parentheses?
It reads 34 (A)
